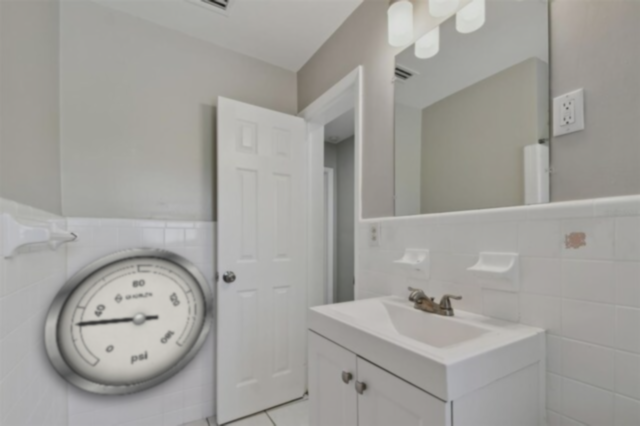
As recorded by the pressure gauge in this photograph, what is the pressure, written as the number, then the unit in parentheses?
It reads 30 (psi)
